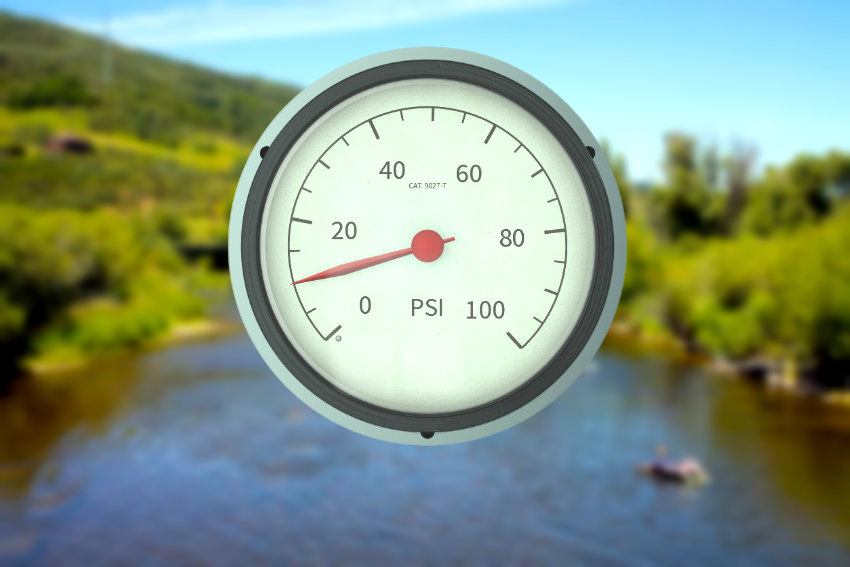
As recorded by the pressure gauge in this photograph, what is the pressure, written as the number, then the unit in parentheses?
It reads 10 (psi)
